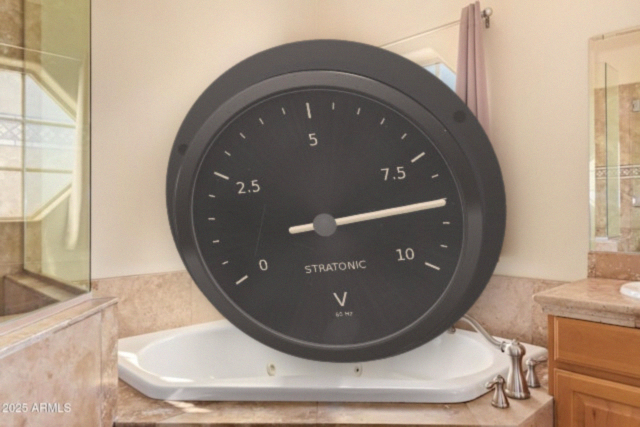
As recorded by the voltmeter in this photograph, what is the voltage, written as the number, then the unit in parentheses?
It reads 8.5 (V)
